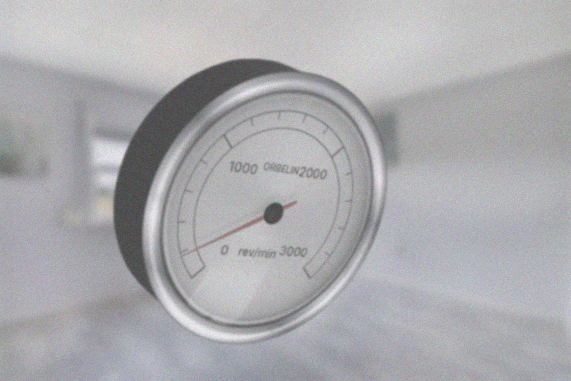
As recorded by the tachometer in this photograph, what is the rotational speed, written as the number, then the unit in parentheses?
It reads 200 (rpm)
